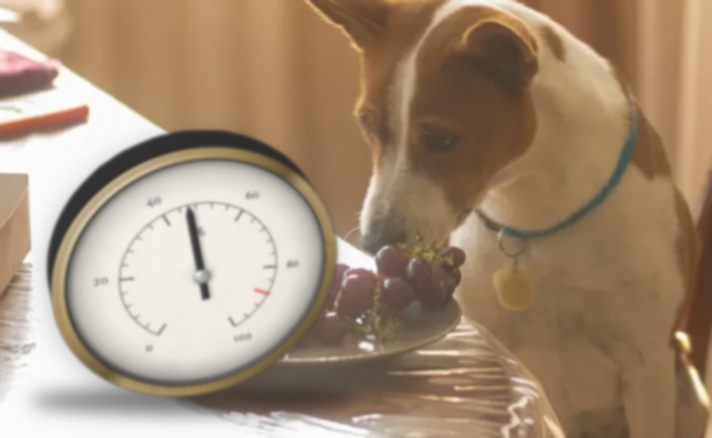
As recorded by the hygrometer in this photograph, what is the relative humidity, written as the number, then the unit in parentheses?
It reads 46 (%)
